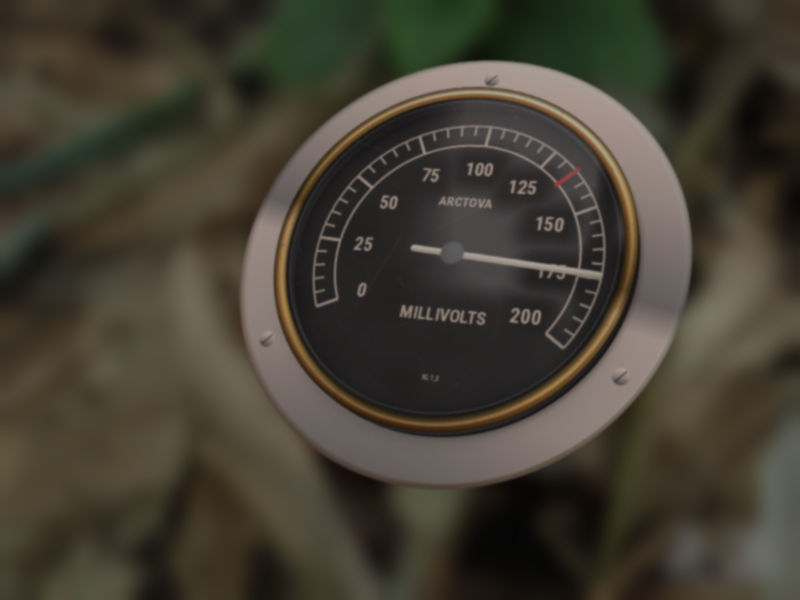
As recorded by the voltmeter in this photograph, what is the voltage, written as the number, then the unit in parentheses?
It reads 175 (mV)
